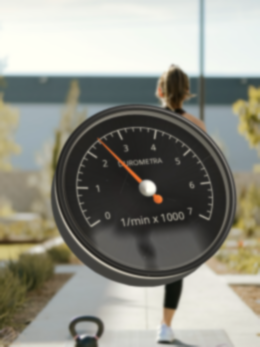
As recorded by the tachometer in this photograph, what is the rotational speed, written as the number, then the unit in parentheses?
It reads 2400 (rpm)
